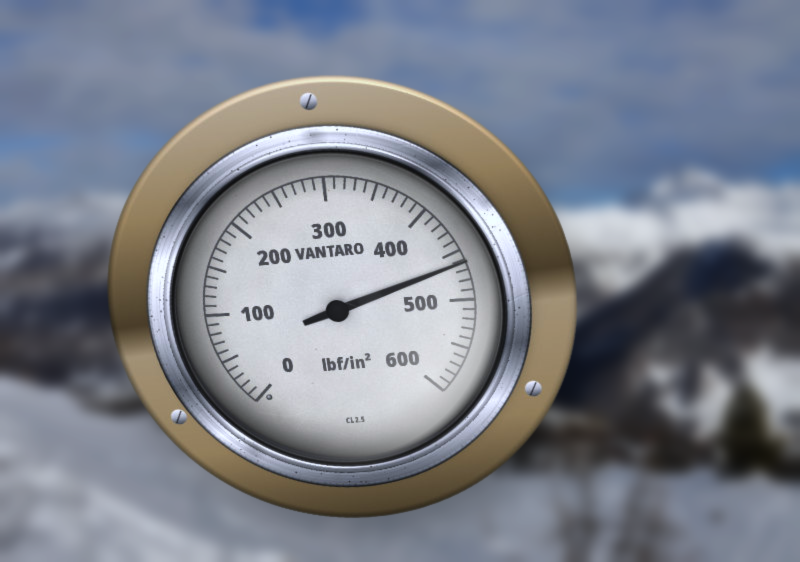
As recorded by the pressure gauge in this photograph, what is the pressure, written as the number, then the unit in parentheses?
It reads 460 (psi)
